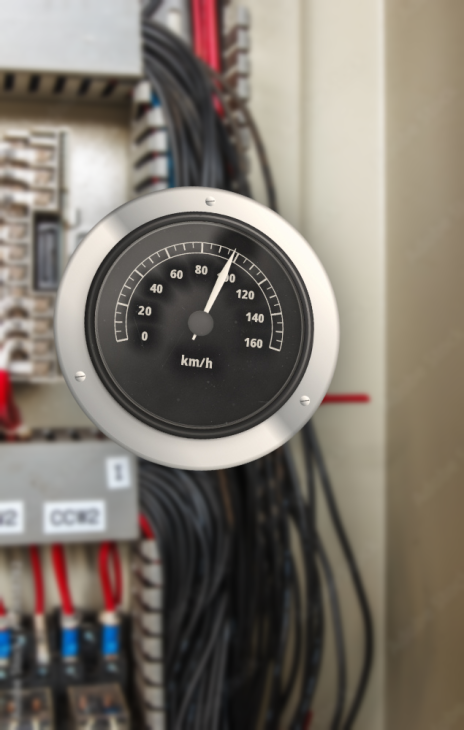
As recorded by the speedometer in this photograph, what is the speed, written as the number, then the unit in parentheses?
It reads 97.5 (km/h)
